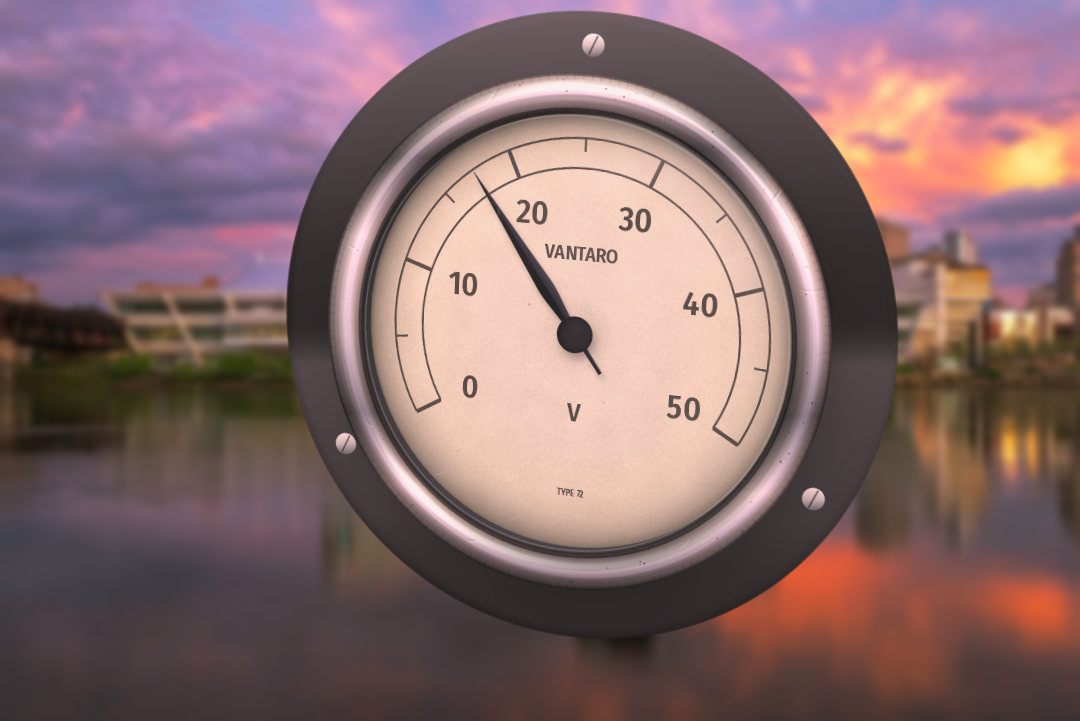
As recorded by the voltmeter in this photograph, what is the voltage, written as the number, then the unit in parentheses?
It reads 17.5 (V)
